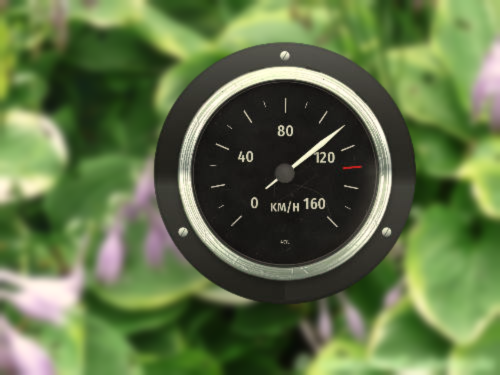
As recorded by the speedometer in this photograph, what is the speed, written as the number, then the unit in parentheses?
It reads 110 (km/h)
